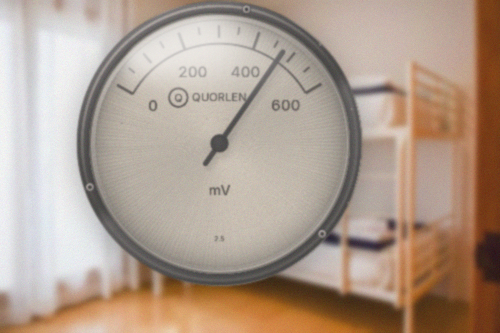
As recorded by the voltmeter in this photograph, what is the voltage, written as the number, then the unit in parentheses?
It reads 475 (mV)
